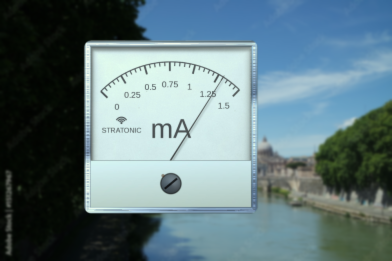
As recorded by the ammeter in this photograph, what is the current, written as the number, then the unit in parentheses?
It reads 1.3 (mA)
